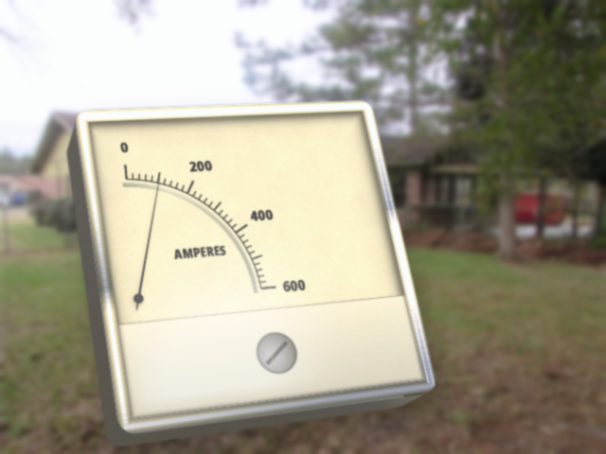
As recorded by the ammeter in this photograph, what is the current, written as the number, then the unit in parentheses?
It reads 100 (A)
